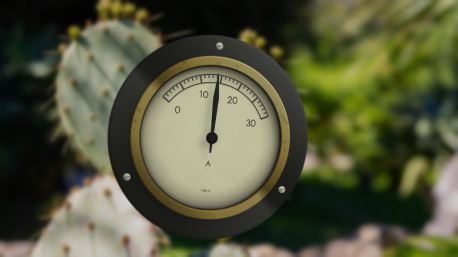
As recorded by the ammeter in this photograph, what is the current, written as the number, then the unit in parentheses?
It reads 14 (A)
